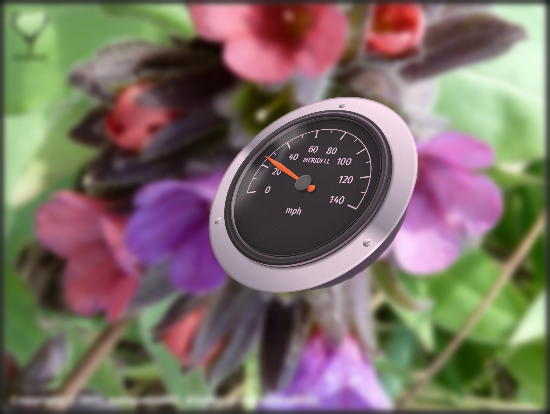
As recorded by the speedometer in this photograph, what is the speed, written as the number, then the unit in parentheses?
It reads 25 (mph)
